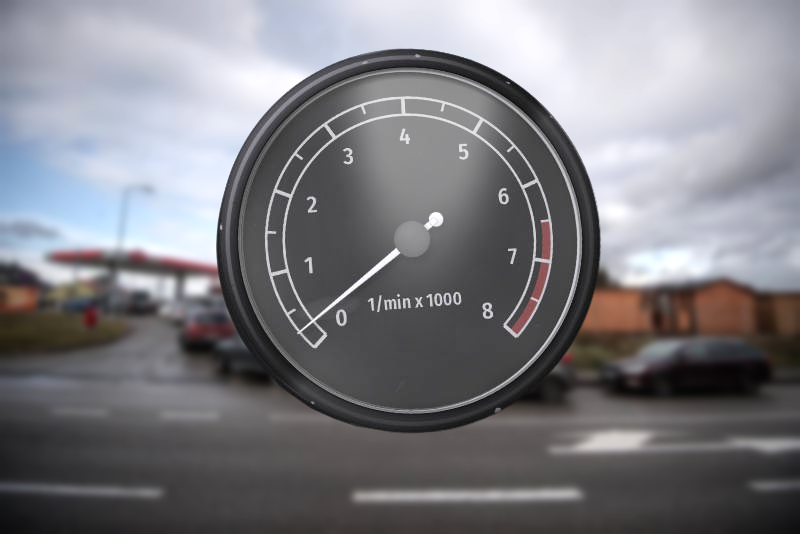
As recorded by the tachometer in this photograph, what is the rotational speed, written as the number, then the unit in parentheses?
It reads 250 (rpm)
